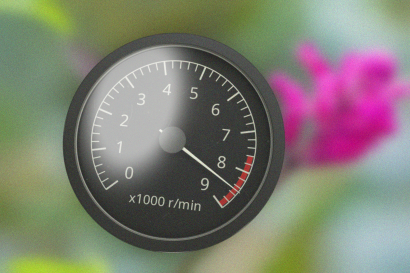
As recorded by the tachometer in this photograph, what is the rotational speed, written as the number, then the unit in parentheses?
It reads 8500 (rpm)
